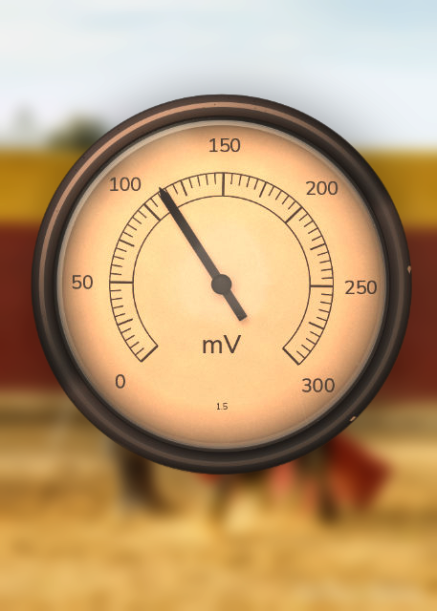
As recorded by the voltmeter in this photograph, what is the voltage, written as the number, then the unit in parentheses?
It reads 112.5 (mV)
